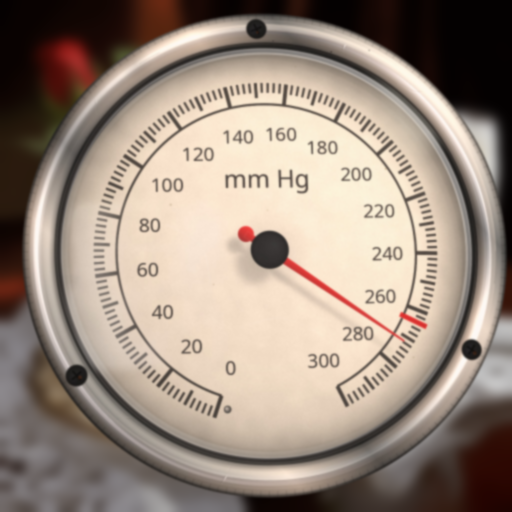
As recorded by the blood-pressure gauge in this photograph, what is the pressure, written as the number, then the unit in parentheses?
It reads 272 (mmHg)
